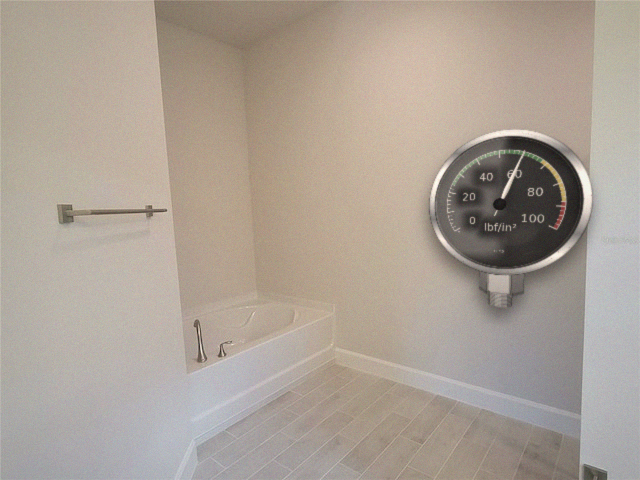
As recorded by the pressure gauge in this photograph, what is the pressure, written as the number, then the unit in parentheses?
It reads 60 (psi)
